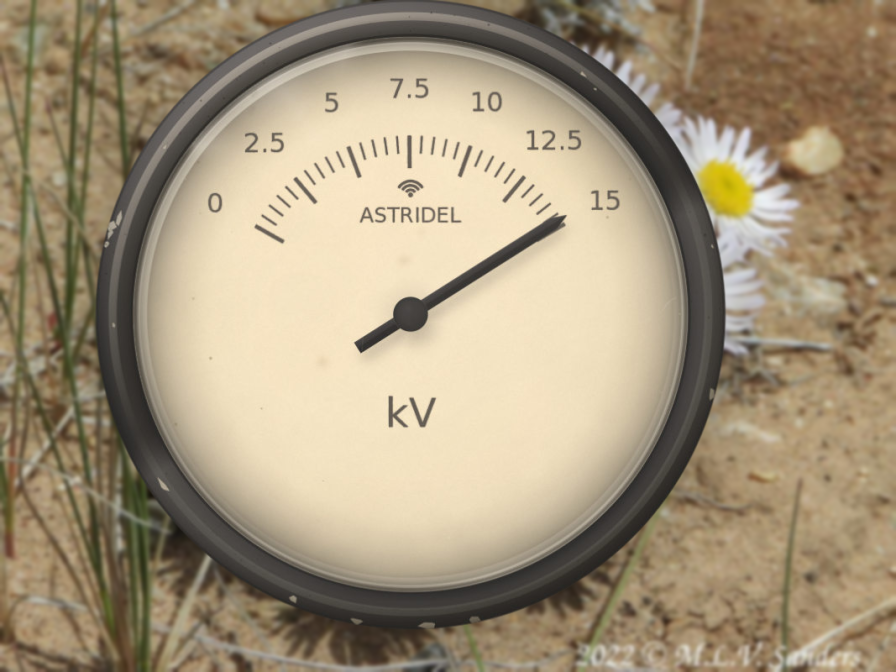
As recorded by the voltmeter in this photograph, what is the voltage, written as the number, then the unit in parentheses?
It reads 14.75 (kV)
